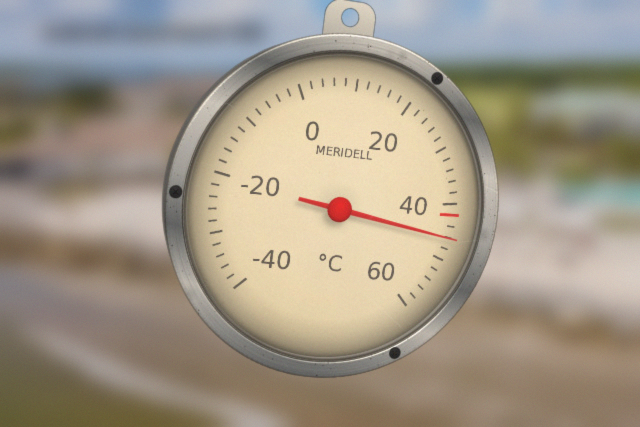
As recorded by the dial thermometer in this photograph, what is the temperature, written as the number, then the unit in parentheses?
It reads 46 (°C)
